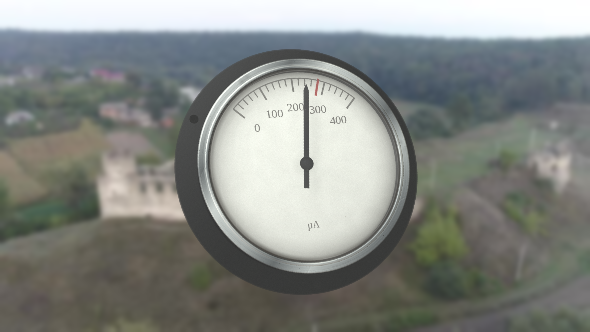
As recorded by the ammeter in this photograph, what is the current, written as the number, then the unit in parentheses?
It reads 240 (µA)
